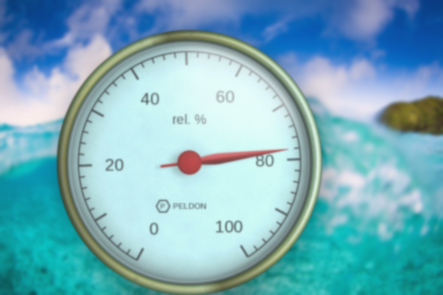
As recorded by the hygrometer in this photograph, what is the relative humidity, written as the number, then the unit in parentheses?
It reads 78 (%)
